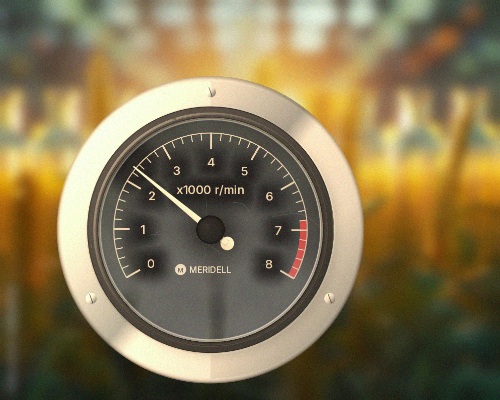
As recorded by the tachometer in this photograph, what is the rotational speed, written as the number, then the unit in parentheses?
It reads 2300 (rpm)
